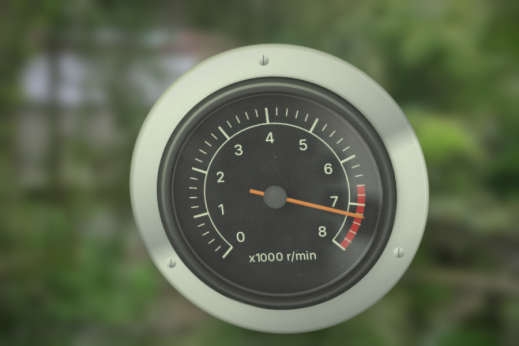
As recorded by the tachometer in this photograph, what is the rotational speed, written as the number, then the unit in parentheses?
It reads 7200 (rpm)
